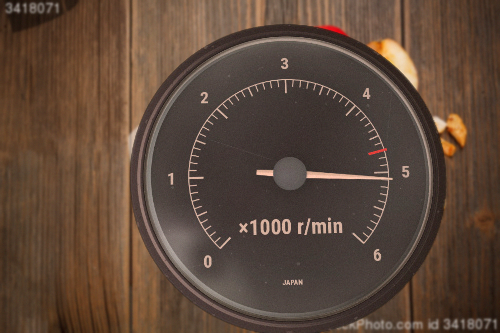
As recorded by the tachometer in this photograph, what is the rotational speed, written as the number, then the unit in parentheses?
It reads 5100 (rpm)
